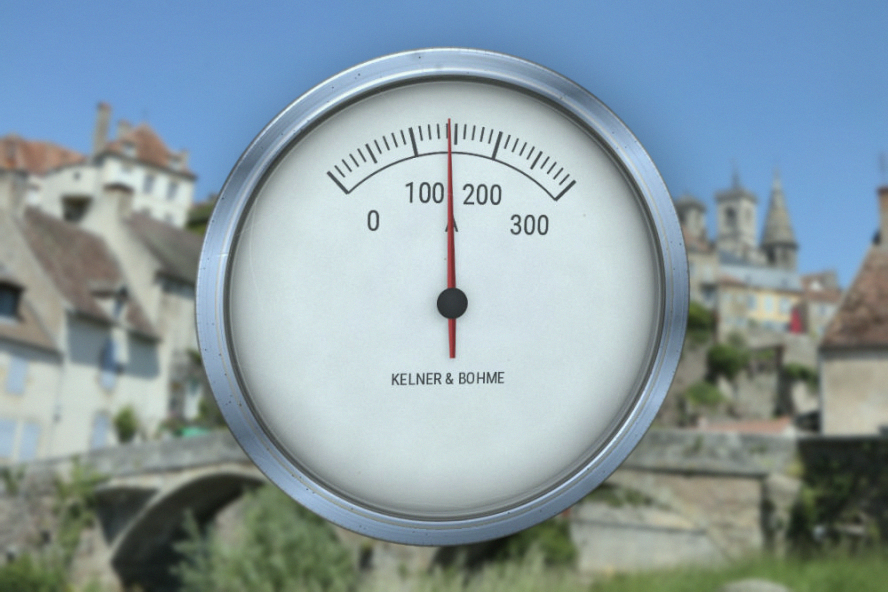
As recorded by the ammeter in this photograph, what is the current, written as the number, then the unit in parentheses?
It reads 140 (A)
